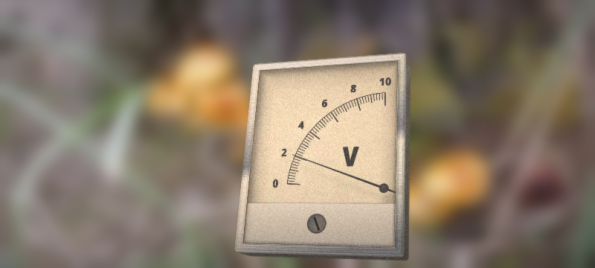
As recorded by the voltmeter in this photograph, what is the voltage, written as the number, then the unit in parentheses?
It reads 2 (V)
